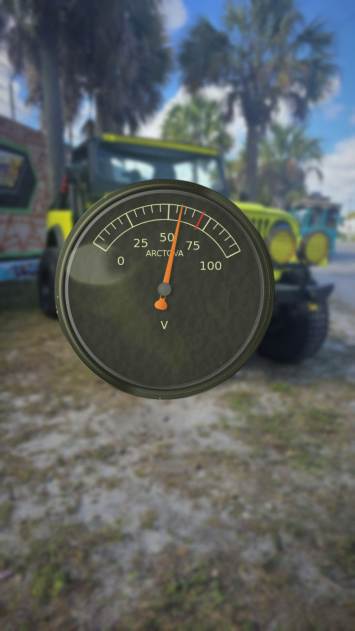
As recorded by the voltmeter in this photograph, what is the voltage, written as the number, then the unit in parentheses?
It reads 57.5 (V)
